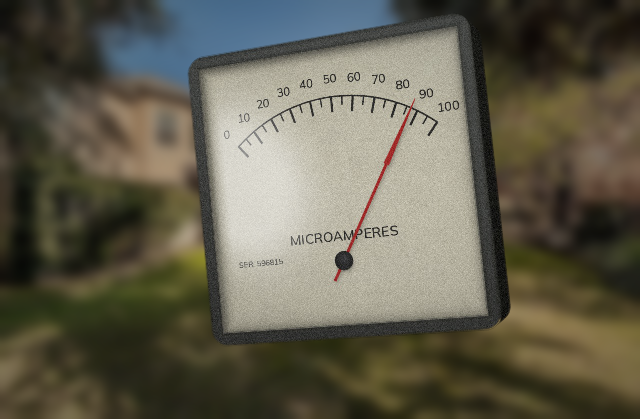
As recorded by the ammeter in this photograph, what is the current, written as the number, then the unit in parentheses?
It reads 87.5 (µA)
